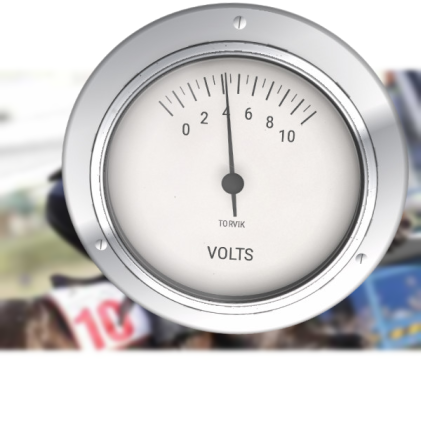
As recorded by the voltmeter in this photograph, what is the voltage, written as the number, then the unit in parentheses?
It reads 4.25 (V)
